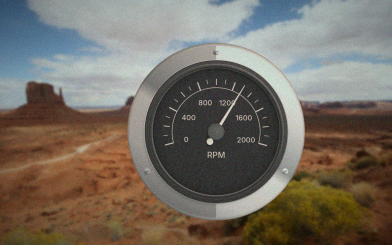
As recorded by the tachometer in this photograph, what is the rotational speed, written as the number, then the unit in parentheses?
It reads 1300 (rpm)
